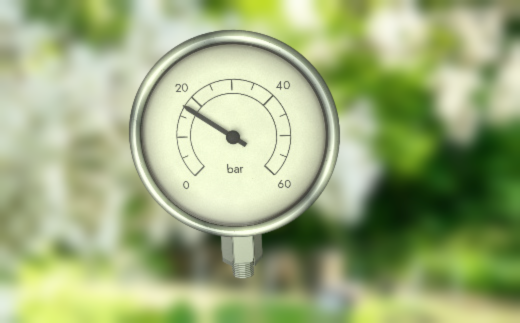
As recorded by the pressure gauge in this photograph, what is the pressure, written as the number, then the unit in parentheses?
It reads 17.5 (bar)
